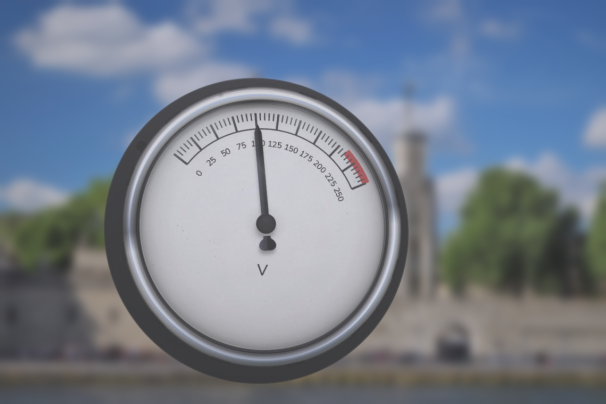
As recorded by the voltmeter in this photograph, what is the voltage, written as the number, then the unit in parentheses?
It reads 100 (V)
